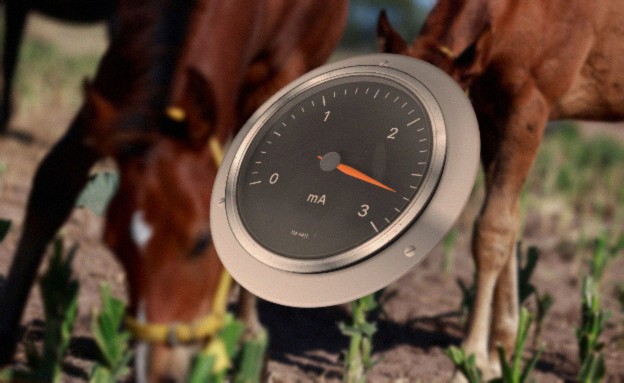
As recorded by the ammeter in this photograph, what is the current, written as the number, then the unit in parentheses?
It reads 2.7 (mA)
